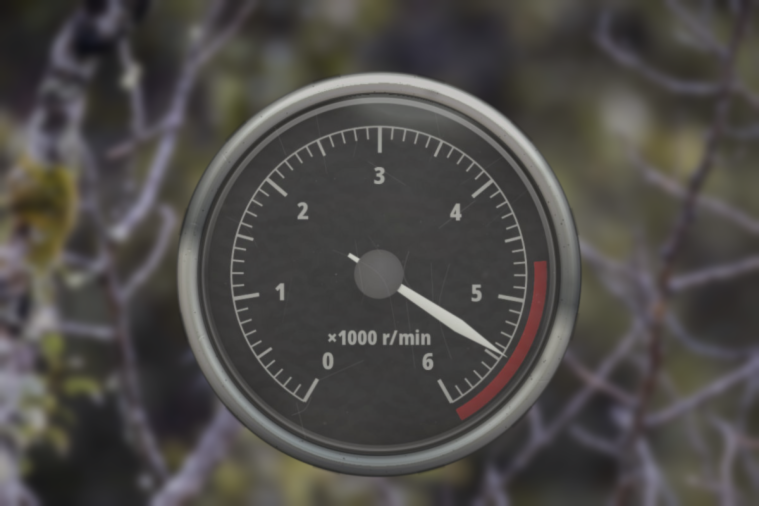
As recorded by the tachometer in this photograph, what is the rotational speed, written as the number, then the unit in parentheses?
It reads 5450 (rpm)
